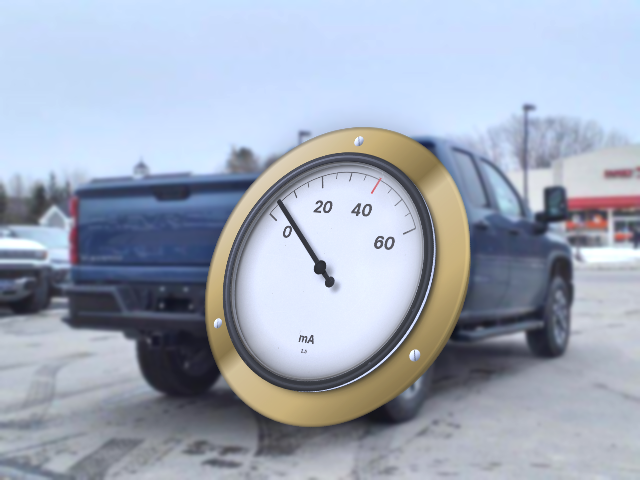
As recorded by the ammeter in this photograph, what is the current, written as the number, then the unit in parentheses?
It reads 5 (mA)
